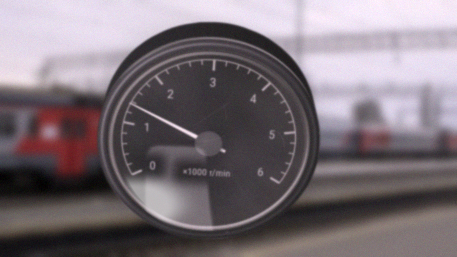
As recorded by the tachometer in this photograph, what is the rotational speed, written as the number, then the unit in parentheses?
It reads 1400 (rpm)
